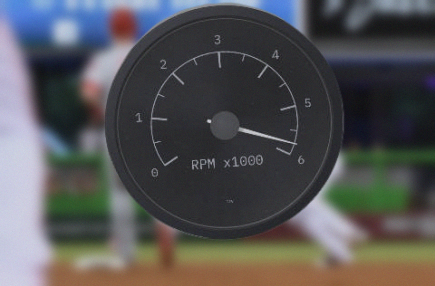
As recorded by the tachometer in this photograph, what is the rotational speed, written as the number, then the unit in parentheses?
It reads 5750 (rpm)
